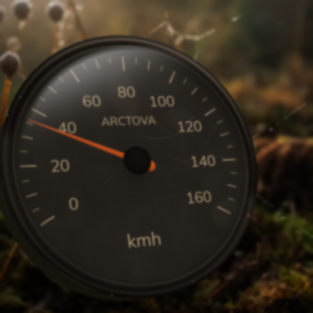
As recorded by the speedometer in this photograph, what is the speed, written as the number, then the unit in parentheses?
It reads 35 (km/h)
